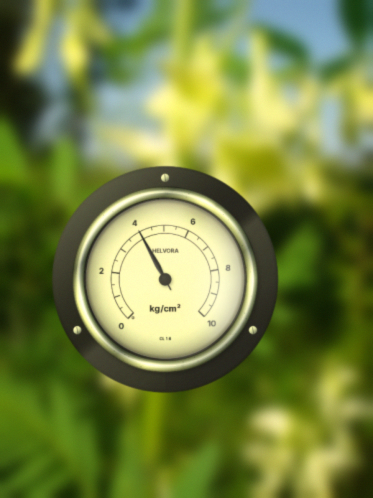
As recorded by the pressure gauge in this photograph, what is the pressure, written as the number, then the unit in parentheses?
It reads 4 (kg/cm²)
